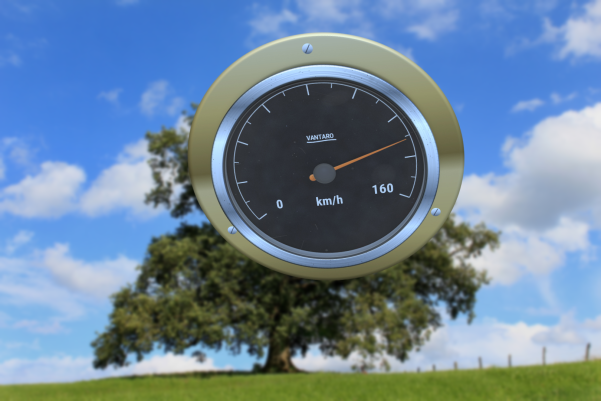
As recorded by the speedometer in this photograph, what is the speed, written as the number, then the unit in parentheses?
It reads 130 (km/h)
